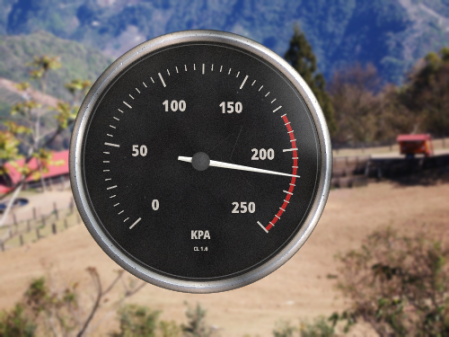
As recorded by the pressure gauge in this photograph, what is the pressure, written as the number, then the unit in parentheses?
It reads 215 (kPa)
